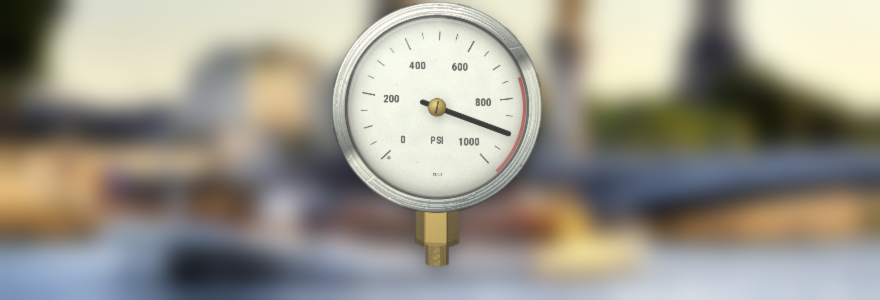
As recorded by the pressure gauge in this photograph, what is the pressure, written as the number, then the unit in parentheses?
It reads 900 (psi)
